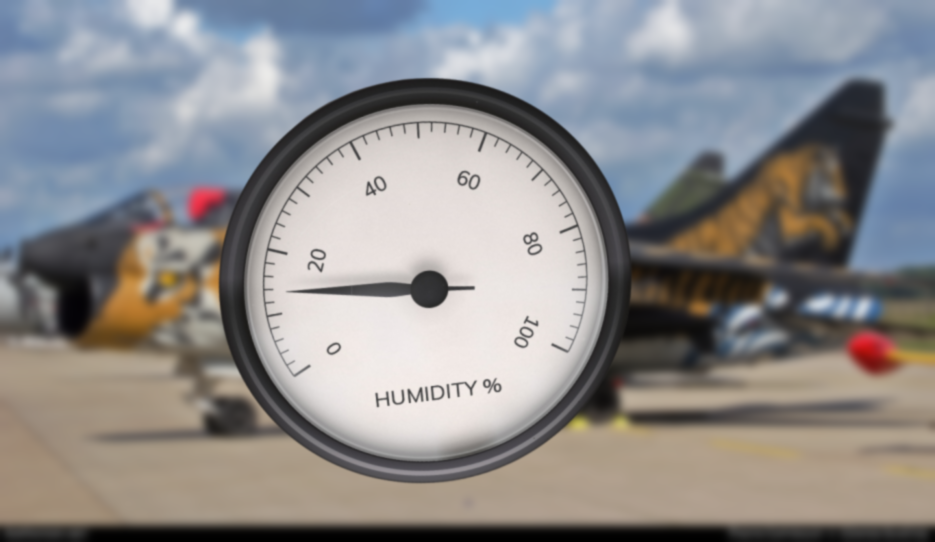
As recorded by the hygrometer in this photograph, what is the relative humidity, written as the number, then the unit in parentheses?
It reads 14 (%)
